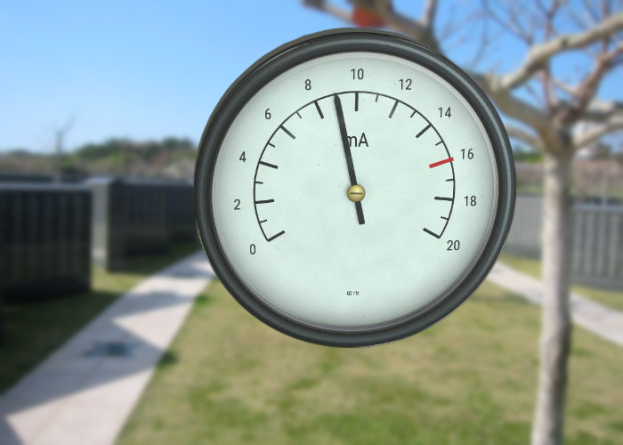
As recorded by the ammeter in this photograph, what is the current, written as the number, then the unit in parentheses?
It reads 9 (mA)
